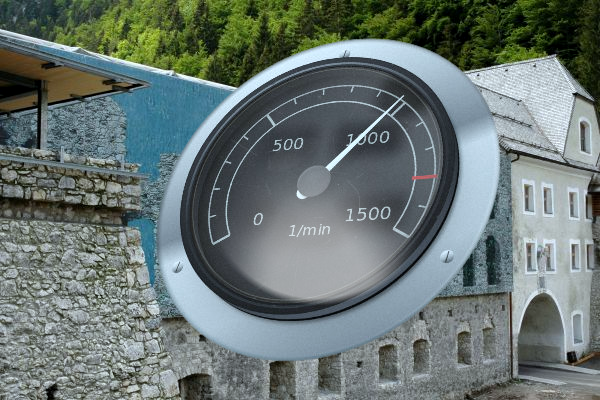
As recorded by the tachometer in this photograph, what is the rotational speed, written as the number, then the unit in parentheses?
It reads 1000 (rpm)
